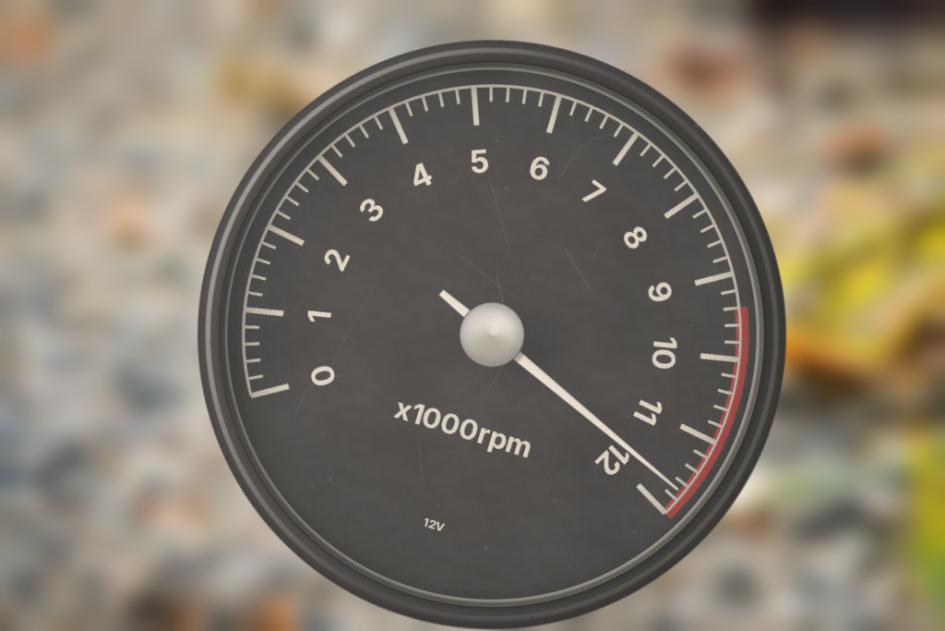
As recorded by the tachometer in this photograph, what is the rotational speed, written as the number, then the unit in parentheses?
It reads 11700 (rpm)
